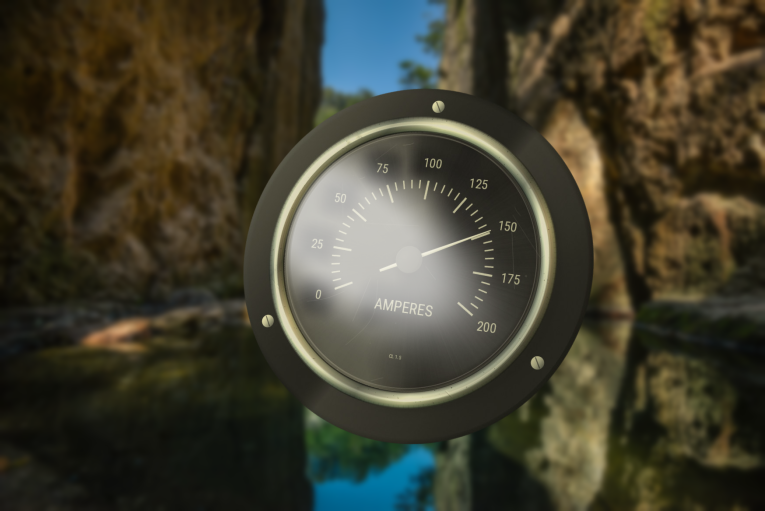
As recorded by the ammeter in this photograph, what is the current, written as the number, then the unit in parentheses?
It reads 150 (A)
